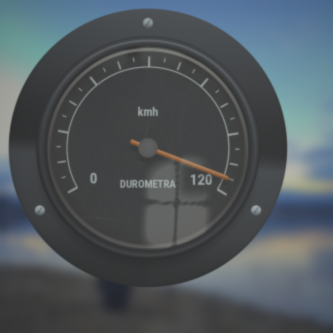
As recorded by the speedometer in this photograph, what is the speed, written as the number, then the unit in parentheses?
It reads 115 (km/h)
